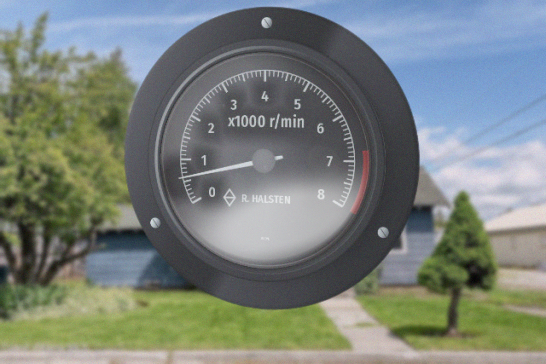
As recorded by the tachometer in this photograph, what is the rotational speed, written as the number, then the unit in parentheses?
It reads 600 (rpm)
